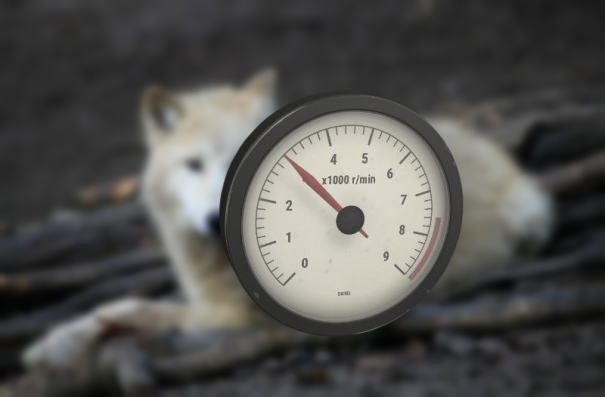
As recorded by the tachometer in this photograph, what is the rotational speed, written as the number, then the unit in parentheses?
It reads 3000 (rpm)
